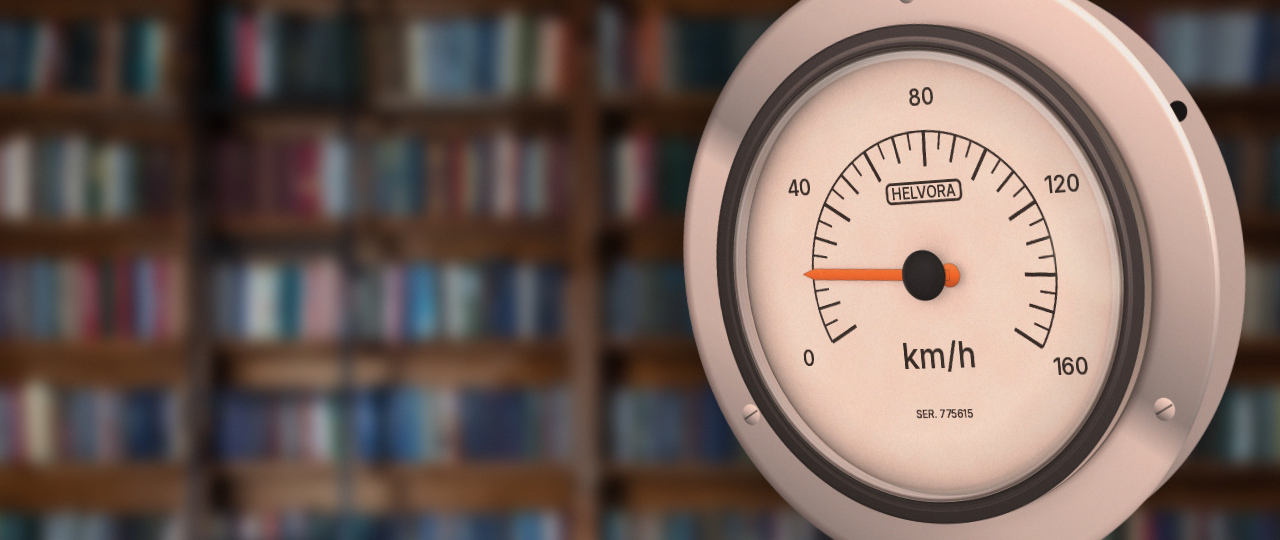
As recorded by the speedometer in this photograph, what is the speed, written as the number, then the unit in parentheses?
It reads 20 (km/h)
